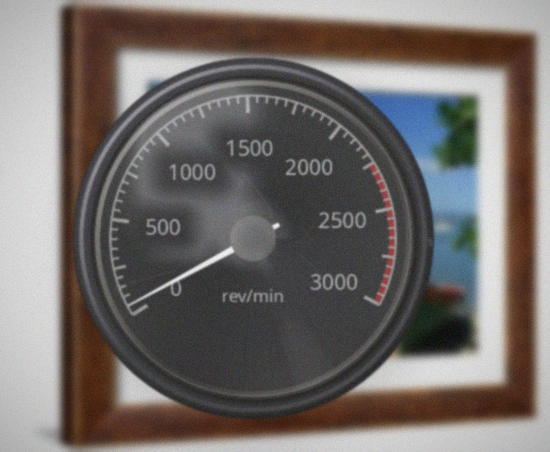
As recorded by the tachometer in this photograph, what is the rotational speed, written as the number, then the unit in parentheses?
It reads 50 (rpm)
